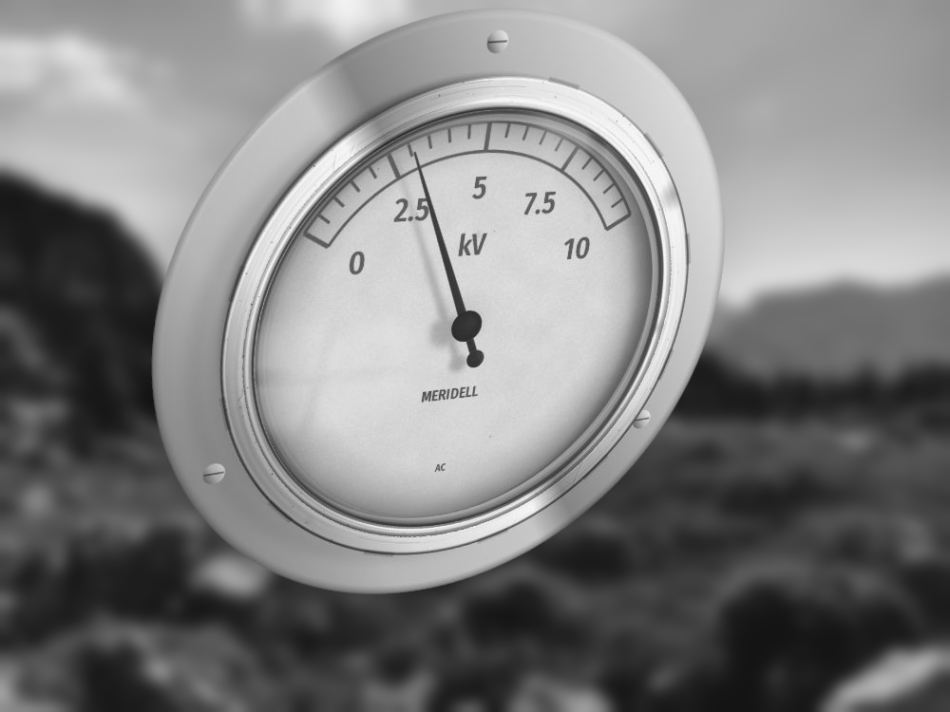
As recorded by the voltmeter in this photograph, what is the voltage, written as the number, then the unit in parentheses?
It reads 3 (kV)
